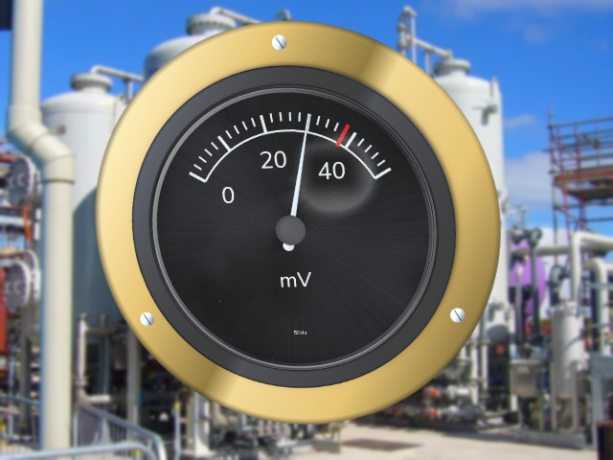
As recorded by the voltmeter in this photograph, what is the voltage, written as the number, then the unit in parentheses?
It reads 30 (mV)
